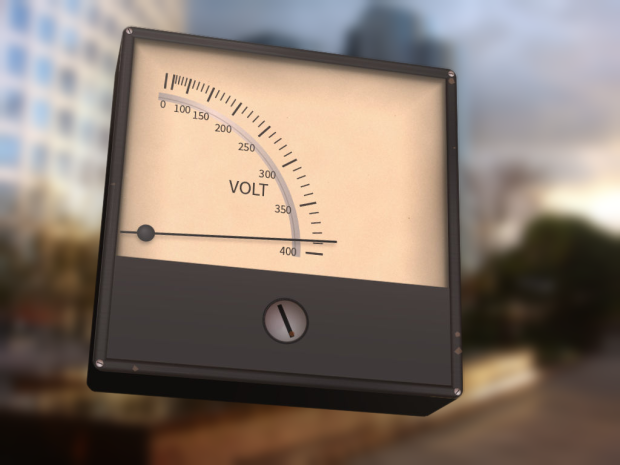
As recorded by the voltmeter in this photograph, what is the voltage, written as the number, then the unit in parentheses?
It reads 390 (V)
